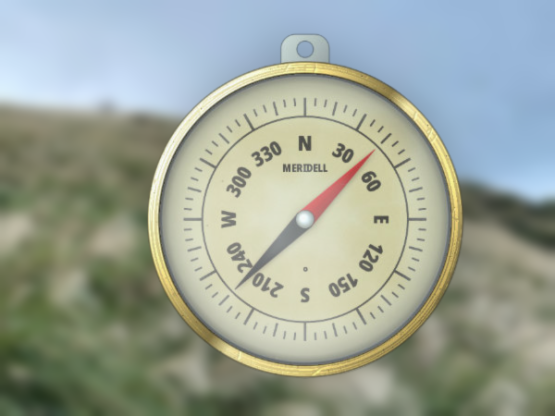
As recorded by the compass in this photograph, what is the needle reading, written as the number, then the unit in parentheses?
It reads 45 (°)
